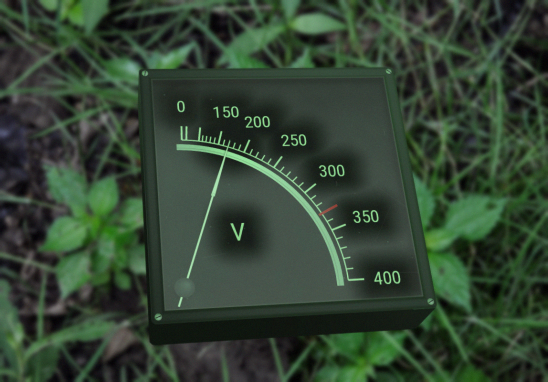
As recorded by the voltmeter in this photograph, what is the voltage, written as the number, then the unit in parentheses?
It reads 170 (V)
